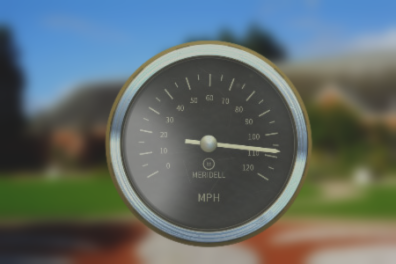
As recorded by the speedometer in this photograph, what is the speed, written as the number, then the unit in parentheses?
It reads 107.5 (mph)
